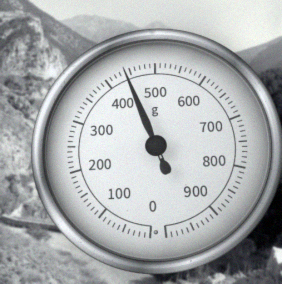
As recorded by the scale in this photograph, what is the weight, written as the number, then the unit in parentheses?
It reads 440 (g)
